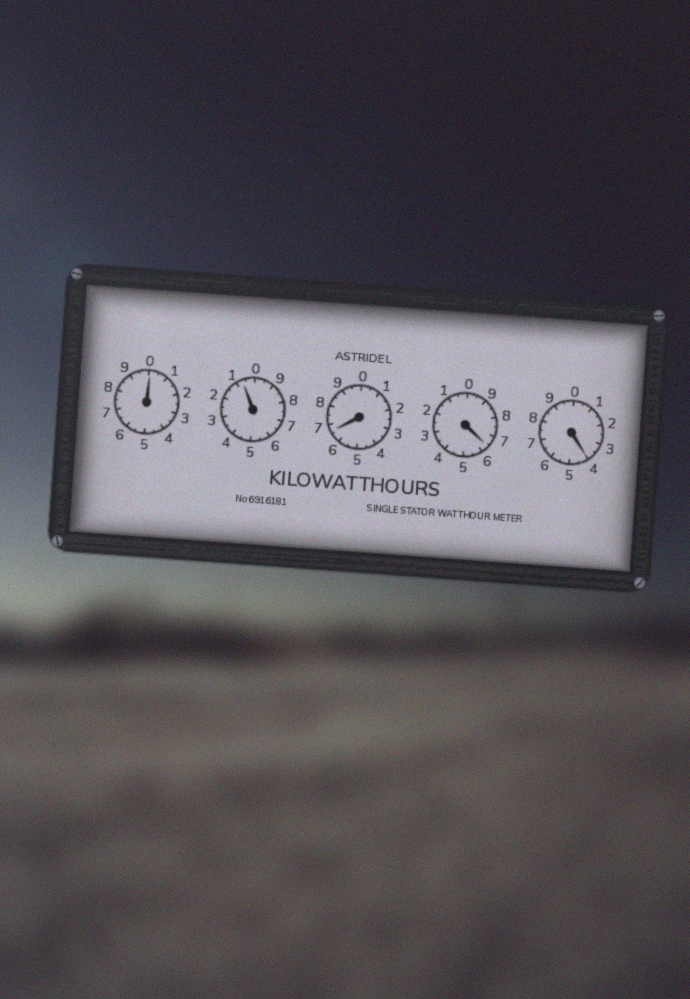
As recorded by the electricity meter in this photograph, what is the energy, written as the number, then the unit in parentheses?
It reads 664 (kWh)
